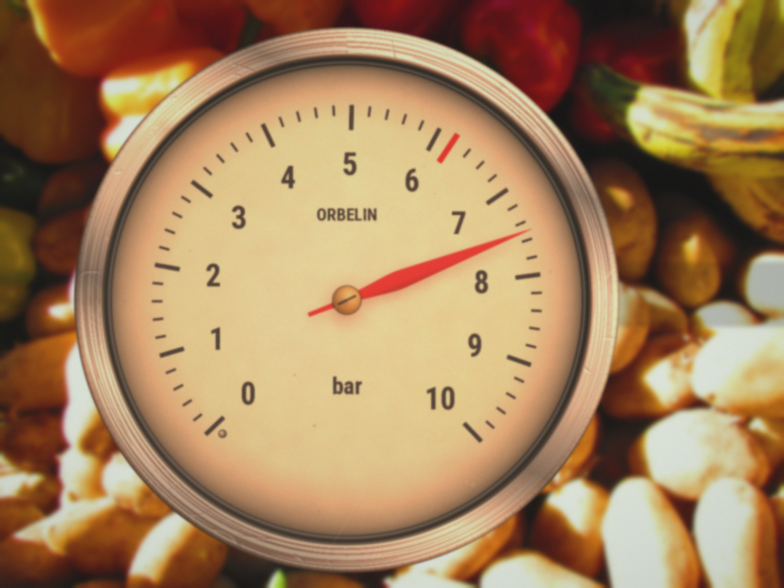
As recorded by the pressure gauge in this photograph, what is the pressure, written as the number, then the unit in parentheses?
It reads 7.5 (bar)
